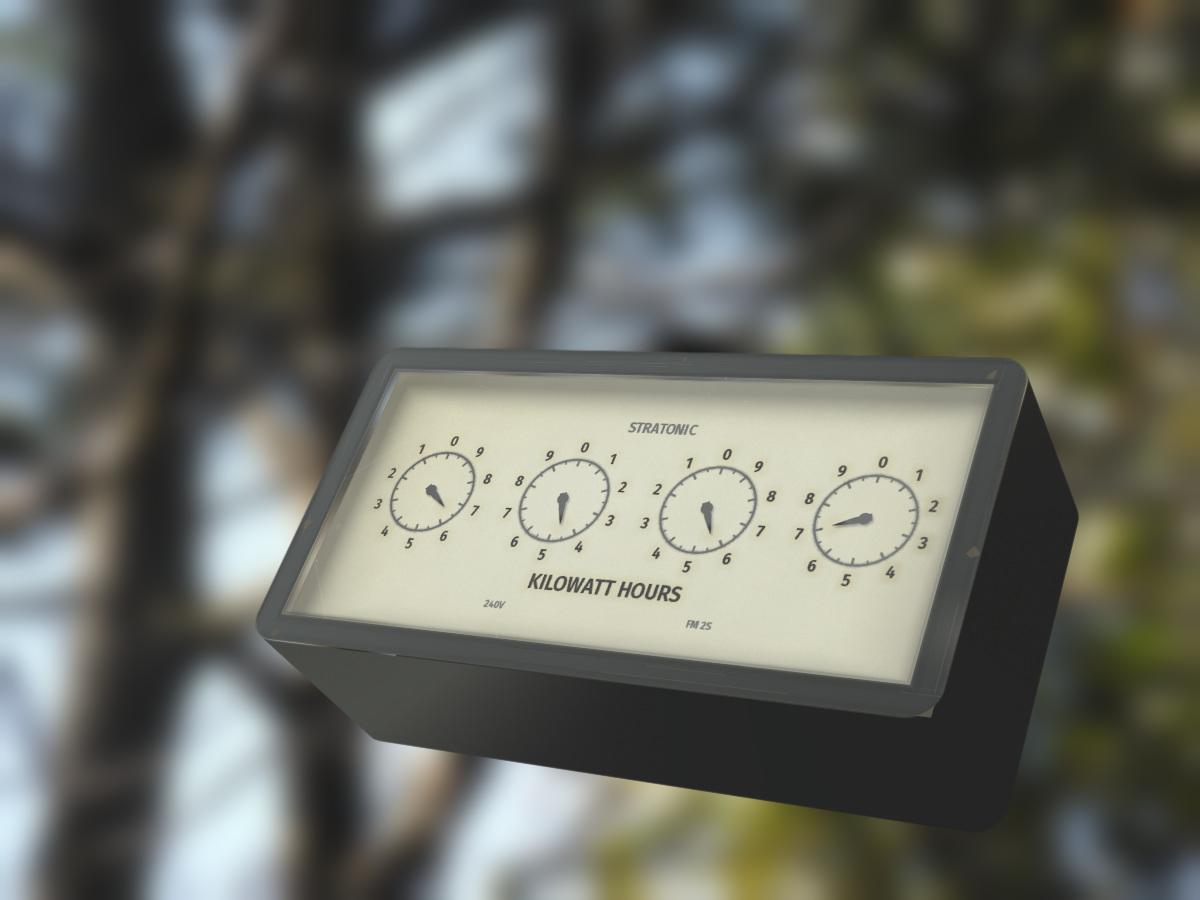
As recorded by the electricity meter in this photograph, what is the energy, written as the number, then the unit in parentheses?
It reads 6457 (kWh)
